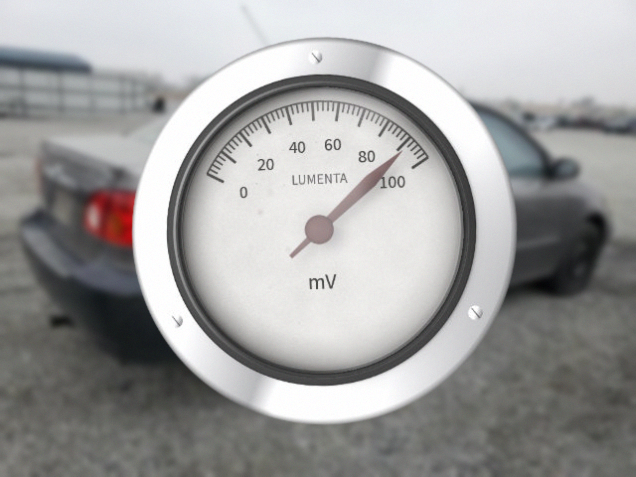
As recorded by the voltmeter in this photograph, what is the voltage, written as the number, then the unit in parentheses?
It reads 92 (mV)
